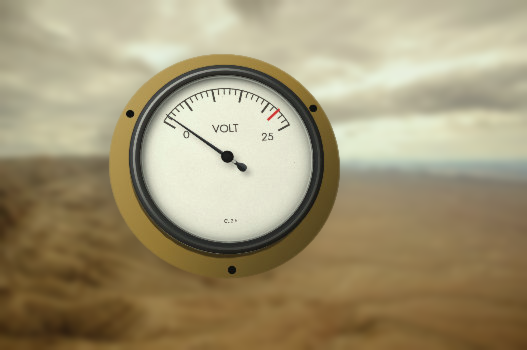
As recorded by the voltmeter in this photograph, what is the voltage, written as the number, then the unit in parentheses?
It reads 1 (V)
